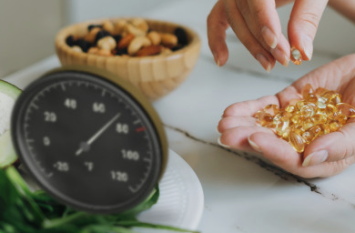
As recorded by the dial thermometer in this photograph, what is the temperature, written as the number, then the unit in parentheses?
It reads 72 (°F)
